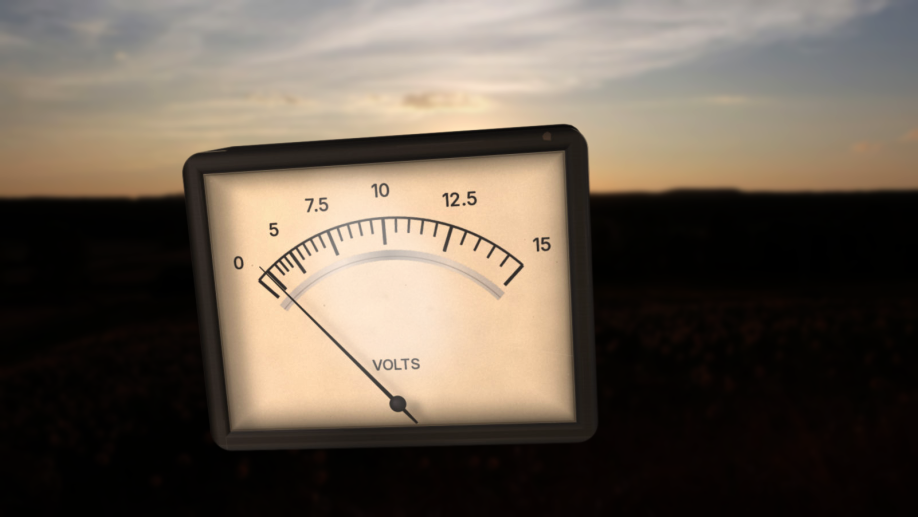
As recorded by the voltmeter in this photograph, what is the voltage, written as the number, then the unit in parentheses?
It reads 2.5 (V)
